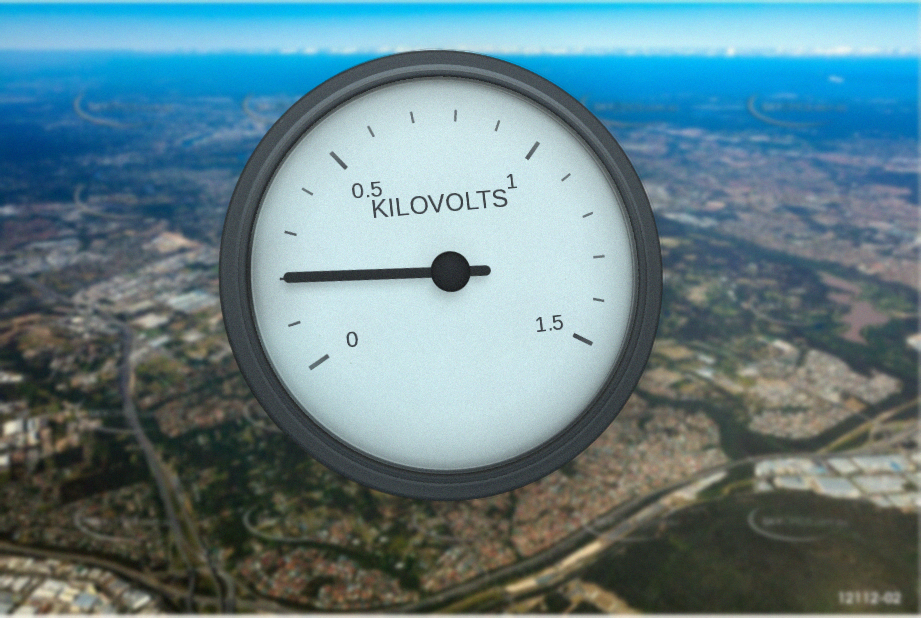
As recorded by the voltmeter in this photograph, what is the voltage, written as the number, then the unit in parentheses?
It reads 0.2 (kV)
